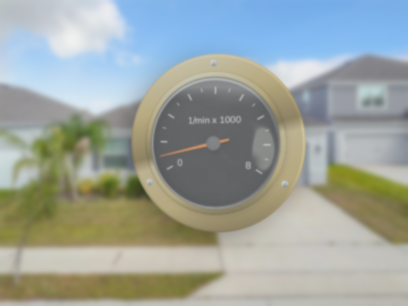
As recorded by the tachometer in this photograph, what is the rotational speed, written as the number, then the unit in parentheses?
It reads 500 (rpm)
